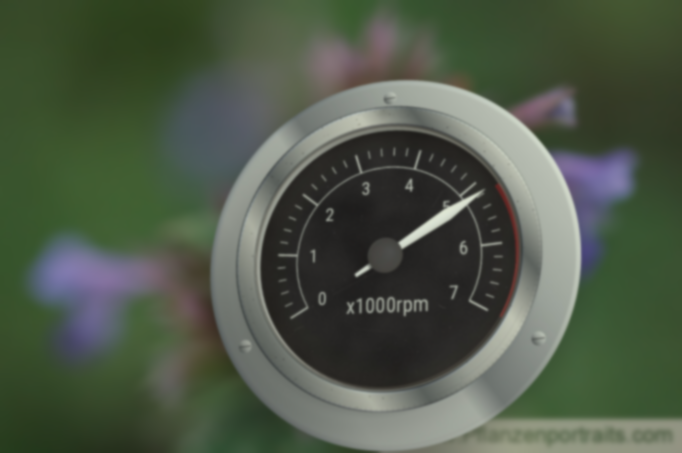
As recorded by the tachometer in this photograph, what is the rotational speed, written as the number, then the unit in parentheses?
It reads 5200 (rpm)
